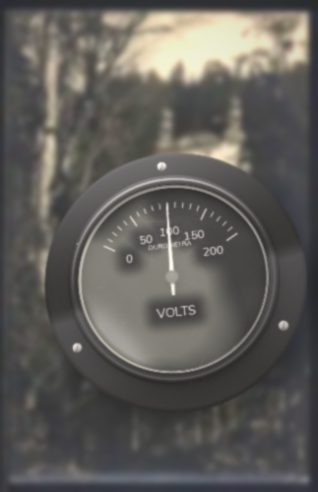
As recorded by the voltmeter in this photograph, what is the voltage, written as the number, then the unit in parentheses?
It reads 100 (V)
